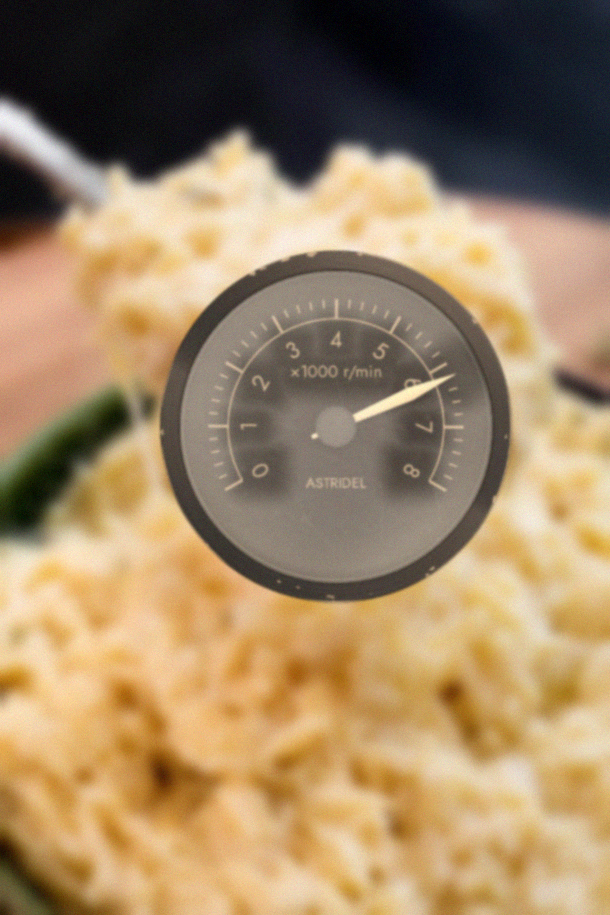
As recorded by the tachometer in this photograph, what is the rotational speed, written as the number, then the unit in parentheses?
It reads 6200 (rpm)
